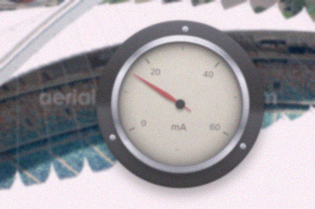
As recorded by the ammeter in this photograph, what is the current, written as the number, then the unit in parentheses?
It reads 15 (mA)
